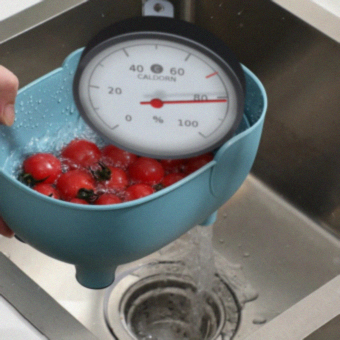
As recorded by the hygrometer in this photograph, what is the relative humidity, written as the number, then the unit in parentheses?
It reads 80 (%)
